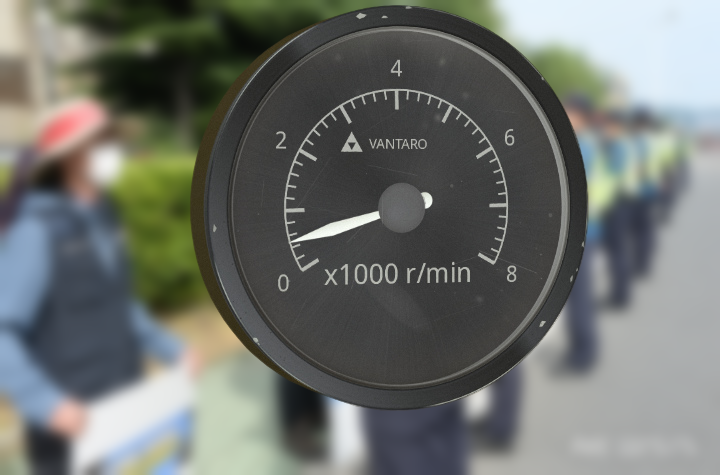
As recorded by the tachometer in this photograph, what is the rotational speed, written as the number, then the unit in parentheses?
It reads 500 (rpm)
